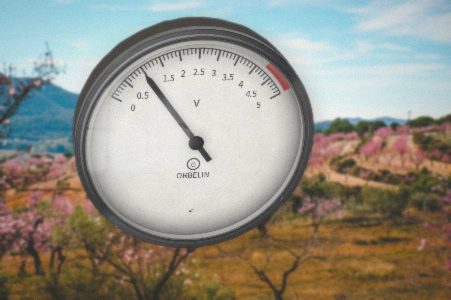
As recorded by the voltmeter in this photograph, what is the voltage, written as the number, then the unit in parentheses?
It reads 1 (V)
